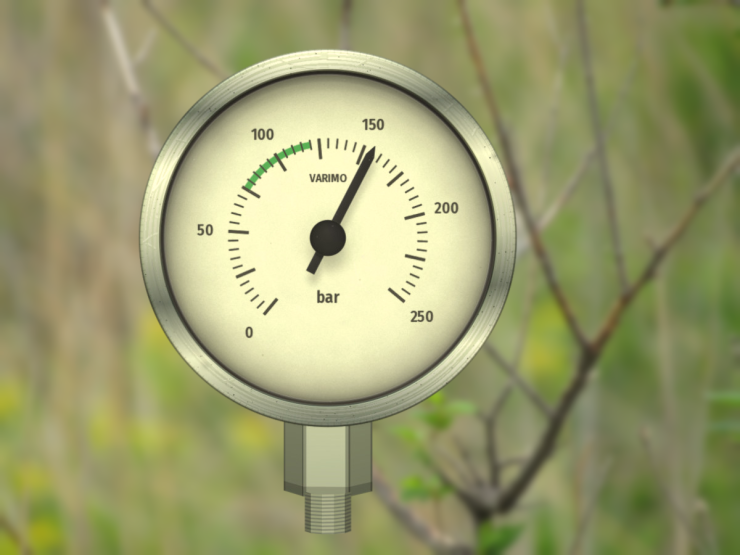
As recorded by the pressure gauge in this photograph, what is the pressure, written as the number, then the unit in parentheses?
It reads 155 (bar)
